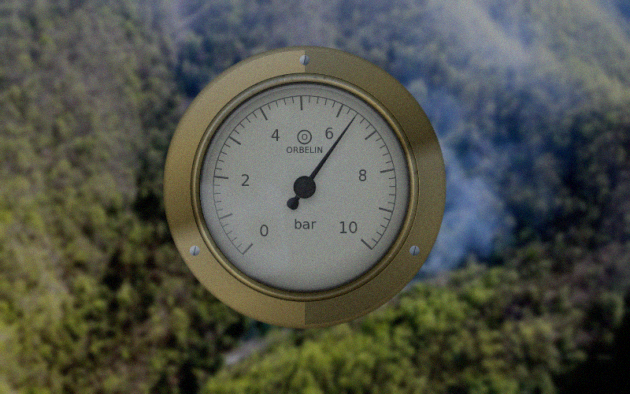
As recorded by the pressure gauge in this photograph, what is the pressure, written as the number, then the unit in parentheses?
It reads 6.4 (bar)
